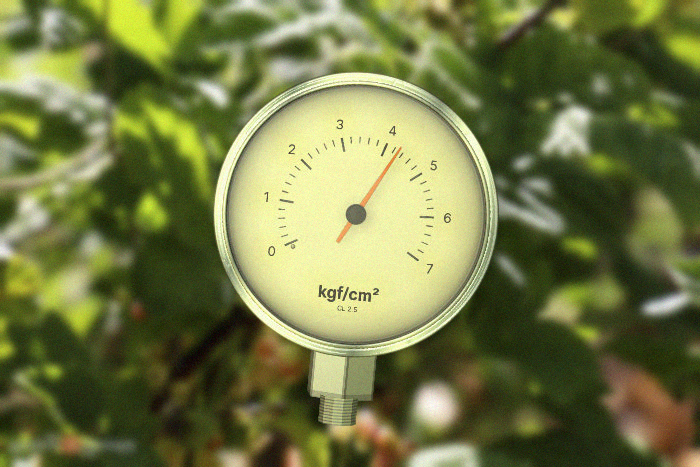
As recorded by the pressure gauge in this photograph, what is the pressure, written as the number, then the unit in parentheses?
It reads 4.3 (kg/cm²)
